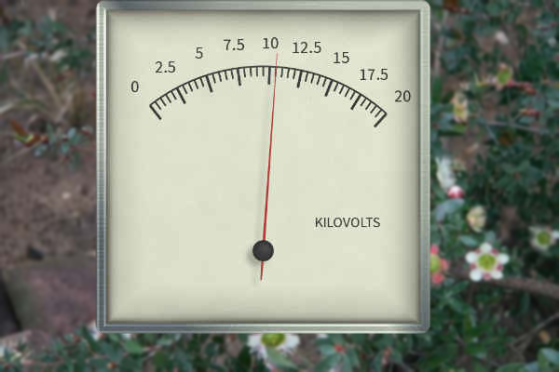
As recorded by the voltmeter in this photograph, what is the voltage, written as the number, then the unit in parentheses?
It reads 10.5 (kV)
